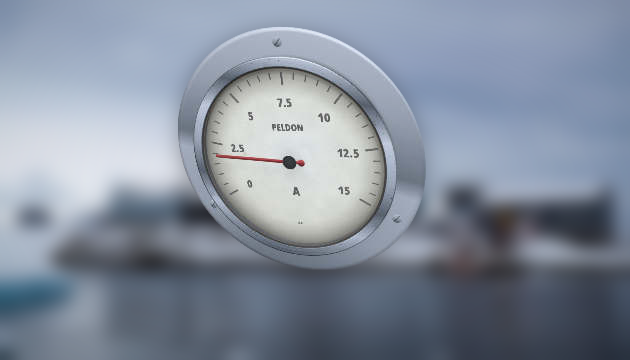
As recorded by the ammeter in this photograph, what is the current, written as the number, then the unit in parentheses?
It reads 2 (A)
